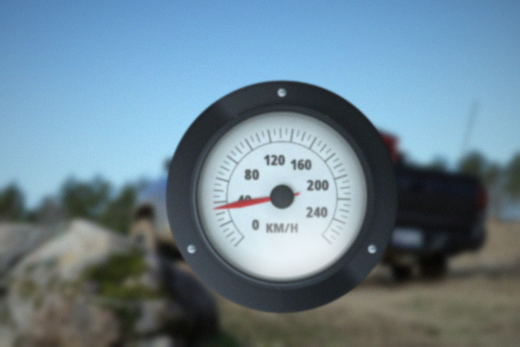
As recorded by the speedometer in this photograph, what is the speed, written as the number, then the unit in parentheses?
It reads 35 (km/h)
